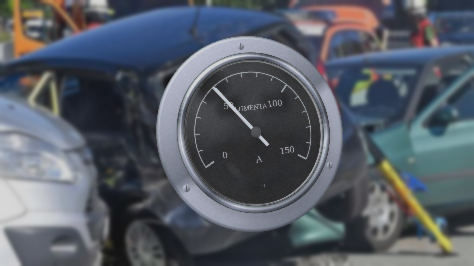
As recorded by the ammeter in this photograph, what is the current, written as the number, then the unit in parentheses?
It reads 50 (A)
